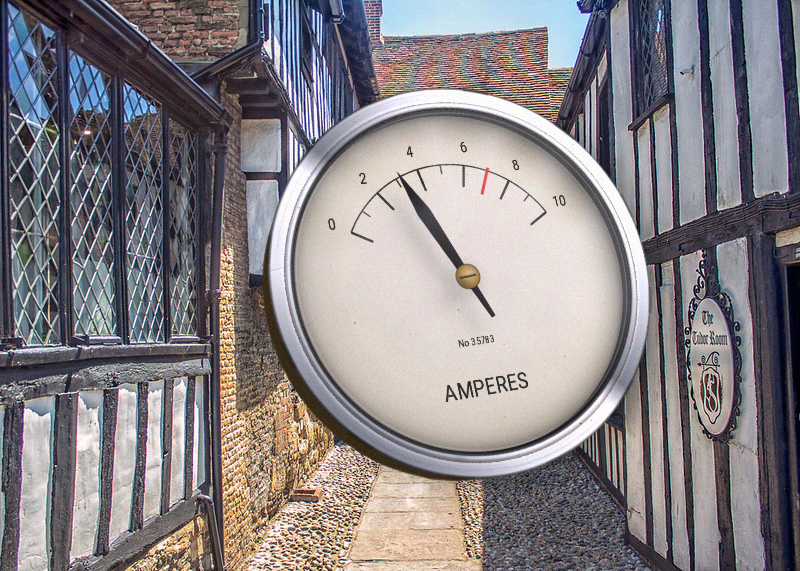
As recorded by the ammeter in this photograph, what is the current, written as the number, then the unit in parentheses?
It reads 3 (A)
